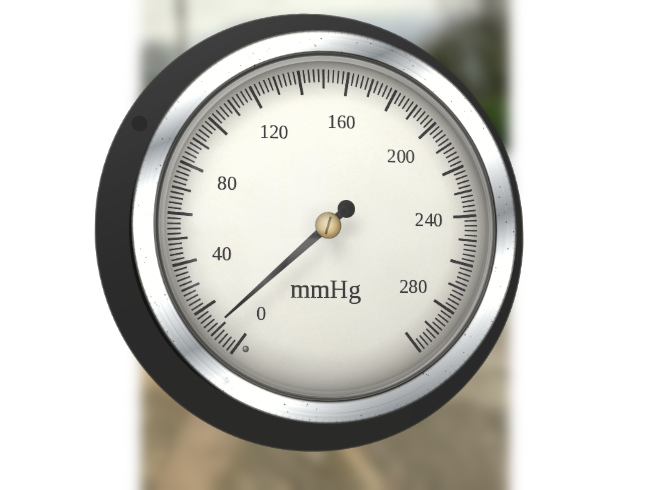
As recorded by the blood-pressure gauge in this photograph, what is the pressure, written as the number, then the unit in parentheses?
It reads 12 (mmHg)
